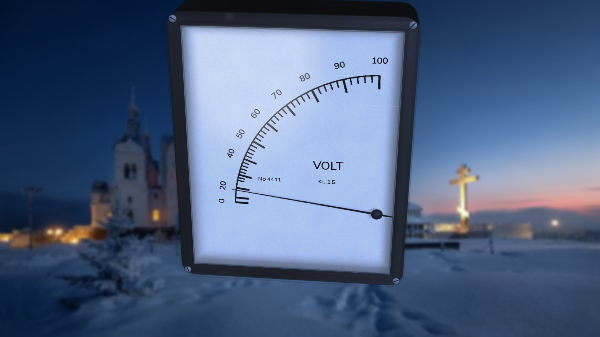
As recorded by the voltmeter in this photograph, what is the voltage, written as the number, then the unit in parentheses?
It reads 20 (V)
